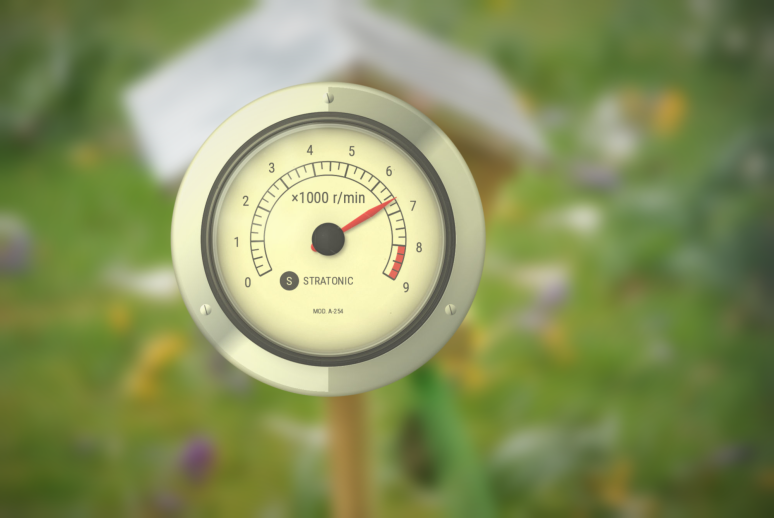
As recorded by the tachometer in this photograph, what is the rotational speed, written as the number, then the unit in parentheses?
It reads 6625 (rpm)
